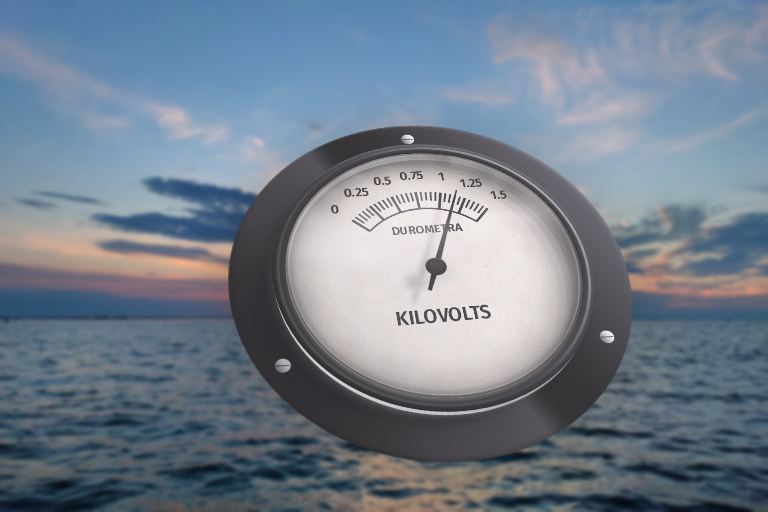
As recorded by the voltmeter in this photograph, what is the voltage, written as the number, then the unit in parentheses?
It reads 1.15 (kV)
